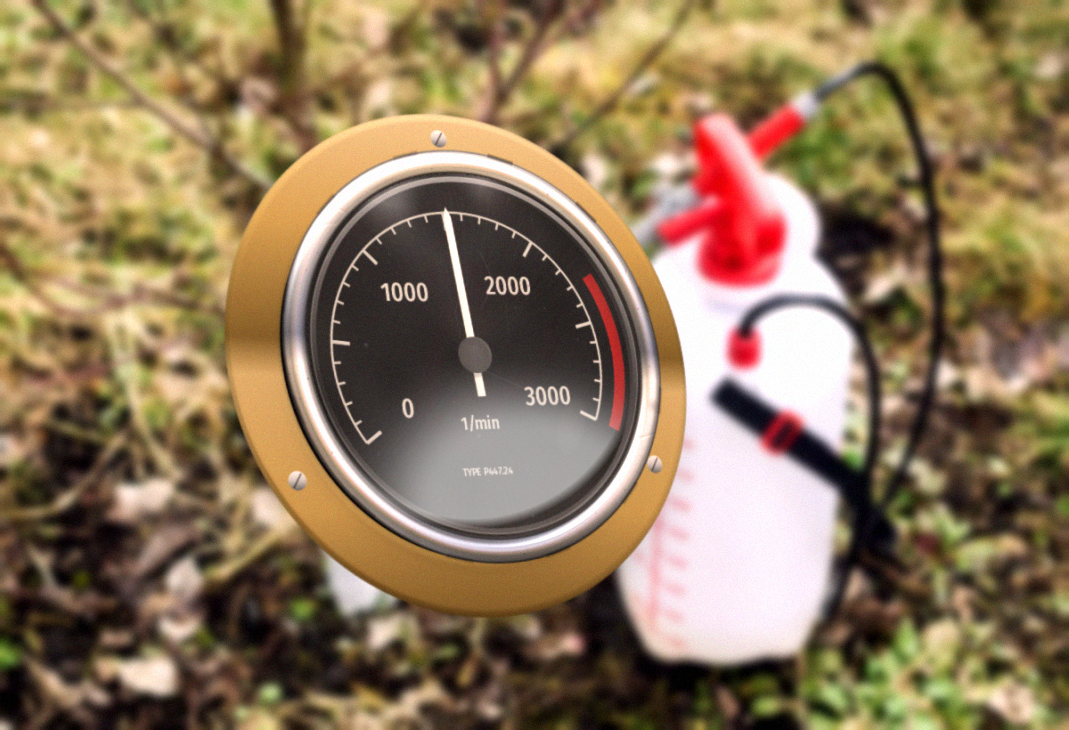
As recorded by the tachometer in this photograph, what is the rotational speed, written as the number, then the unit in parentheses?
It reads 1500 (rpm)
